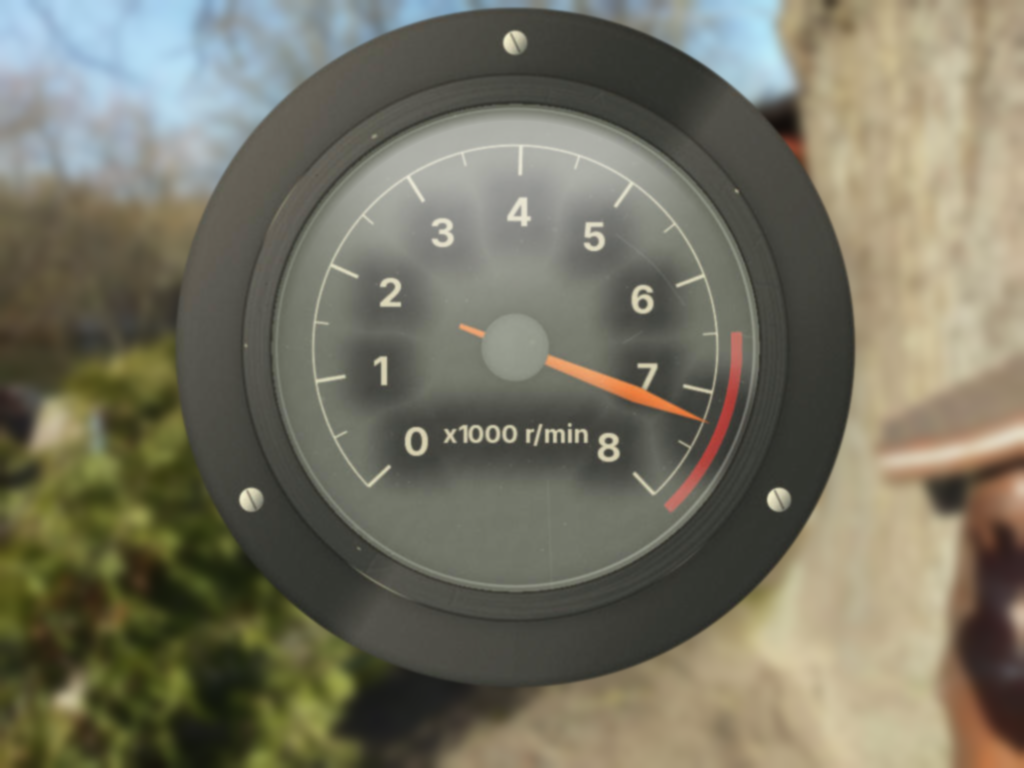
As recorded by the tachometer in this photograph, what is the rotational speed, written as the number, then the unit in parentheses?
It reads 7250 (rpm)
